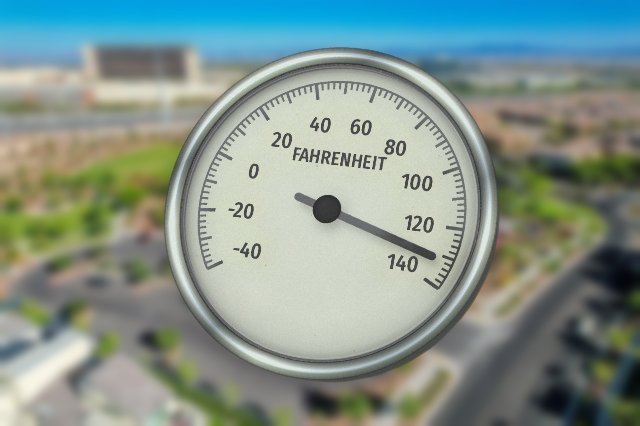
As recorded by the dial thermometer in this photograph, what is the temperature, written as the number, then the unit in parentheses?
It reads 132 (°F)
